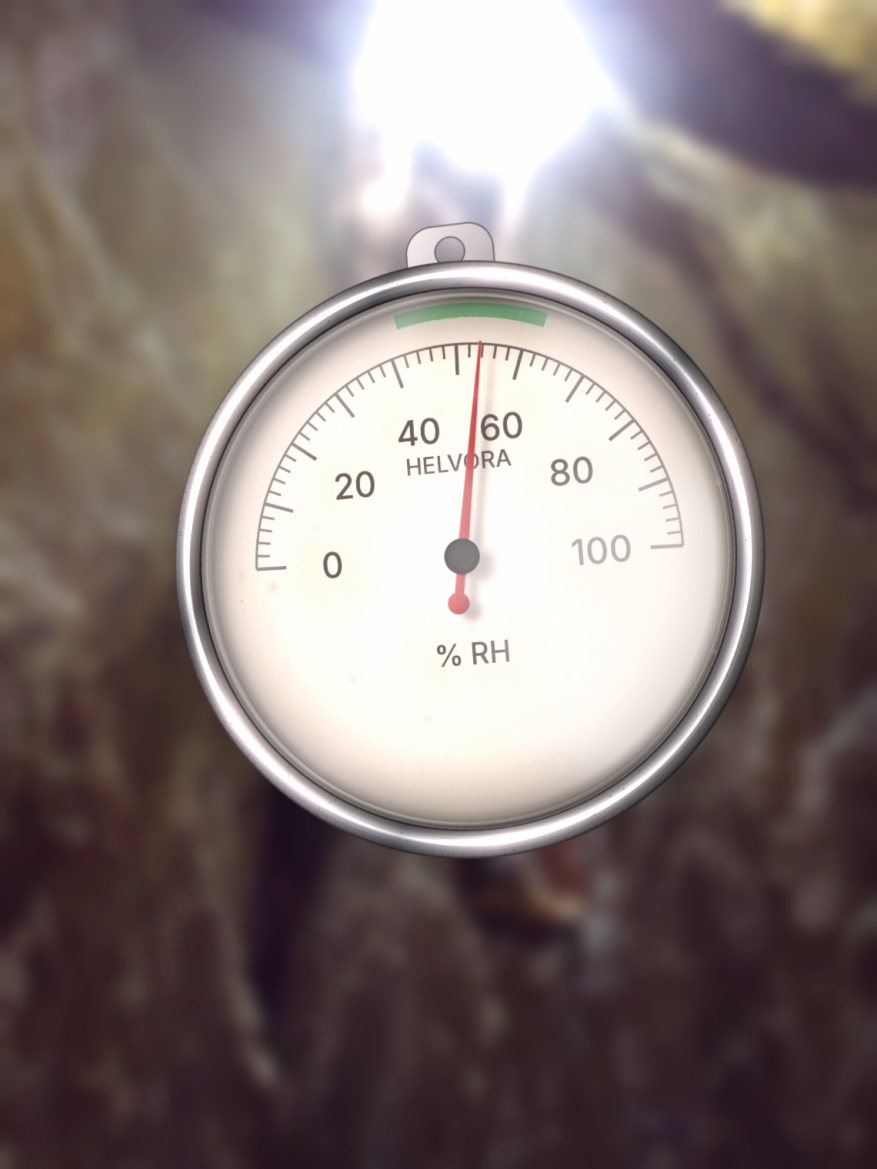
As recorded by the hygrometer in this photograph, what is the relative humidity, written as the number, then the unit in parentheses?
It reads 54 (%)
